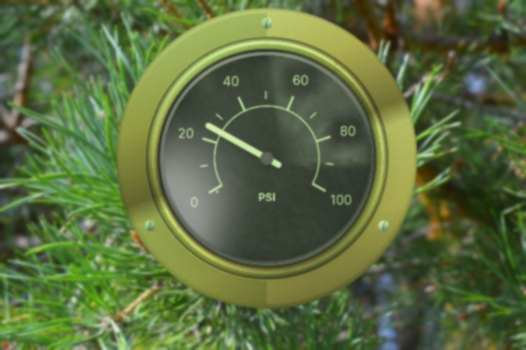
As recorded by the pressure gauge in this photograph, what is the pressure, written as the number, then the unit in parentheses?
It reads 25 (psi)
